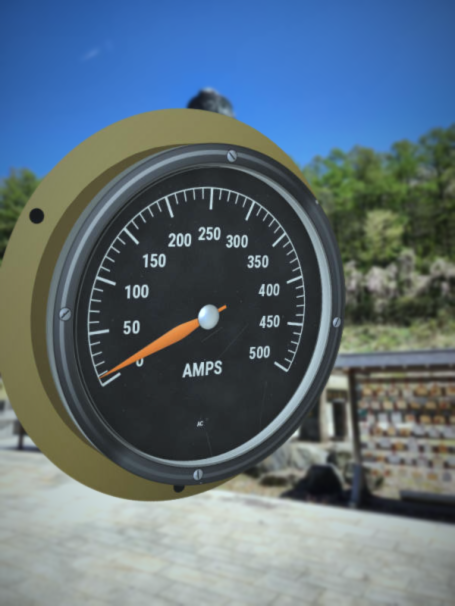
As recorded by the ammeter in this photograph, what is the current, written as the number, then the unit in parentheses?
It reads 10 (A)
